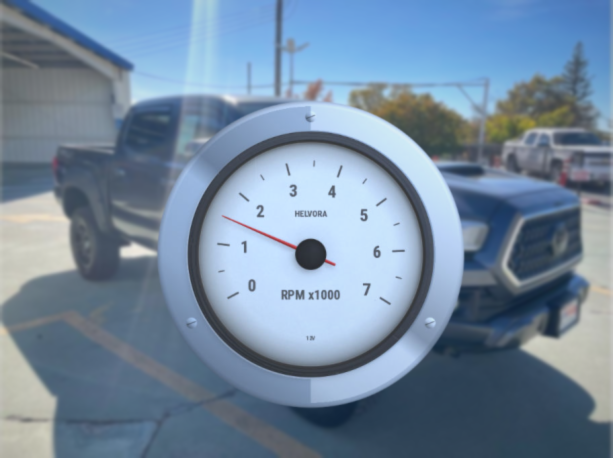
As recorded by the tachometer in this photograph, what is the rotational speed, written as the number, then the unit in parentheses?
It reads 1500 (rpm)
